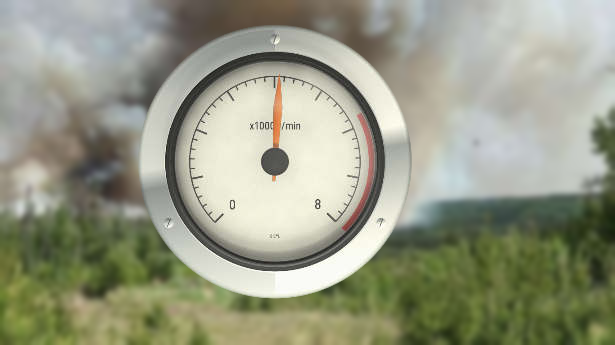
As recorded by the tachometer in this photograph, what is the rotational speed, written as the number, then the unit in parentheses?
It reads 4100 (rpm)
